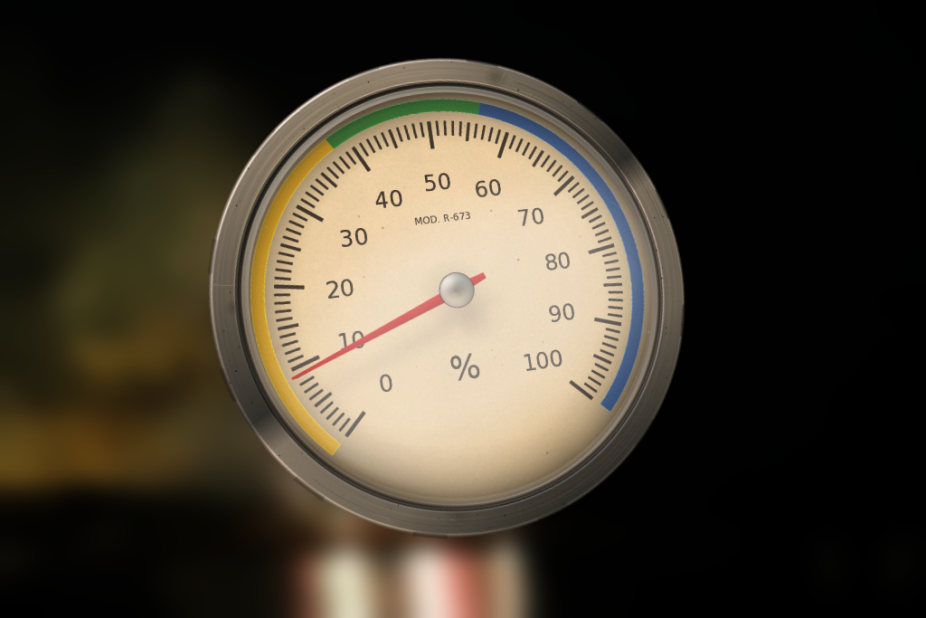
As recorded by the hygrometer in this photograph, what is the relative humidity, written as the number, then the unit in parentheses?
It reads 9 (%)
